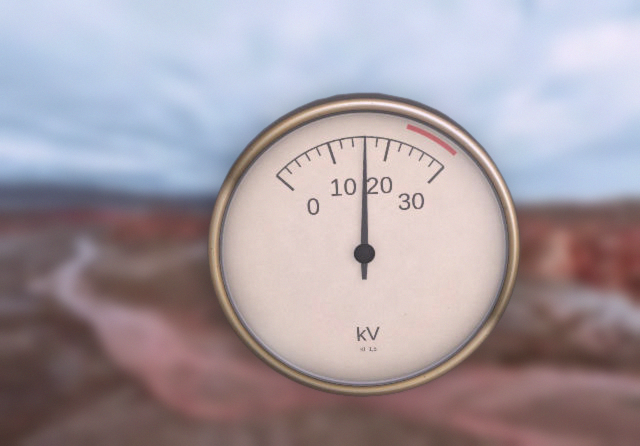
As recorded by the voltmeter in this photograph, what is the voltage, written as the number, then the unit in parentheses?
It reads 16 (kV)
